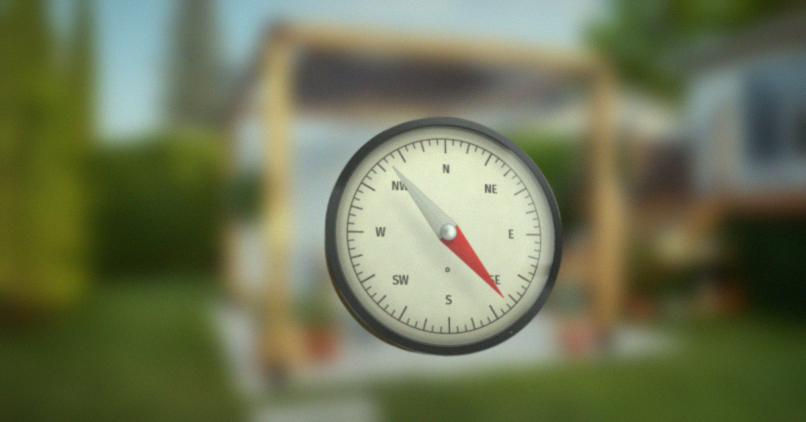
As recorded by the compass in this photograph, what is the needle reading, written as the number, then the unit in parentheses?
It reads 140 (°)
